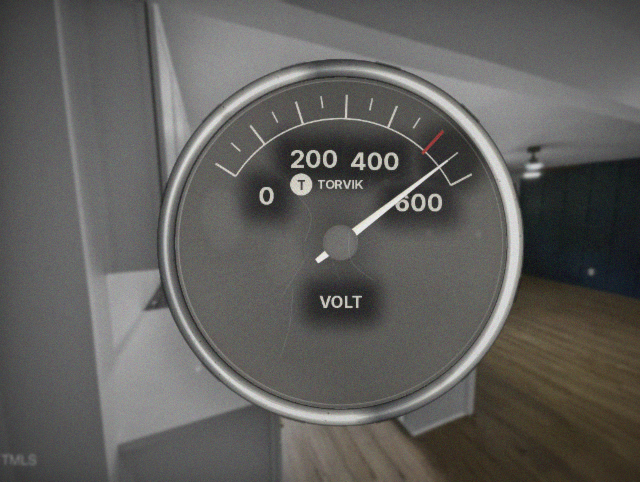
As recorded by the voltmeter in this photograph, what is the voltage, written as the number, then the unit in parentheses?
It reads 550 (V)
